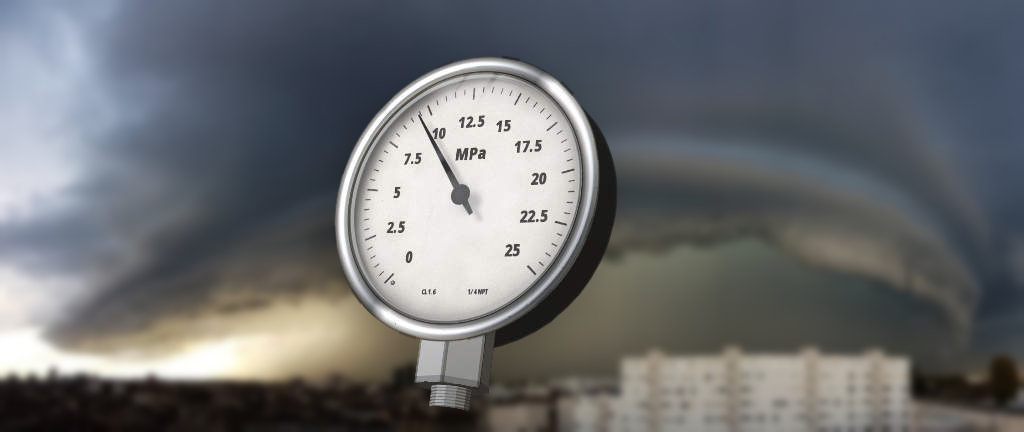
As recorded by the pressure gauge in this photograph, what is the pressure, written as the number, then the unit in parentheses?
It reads 9.5 (MPa)
